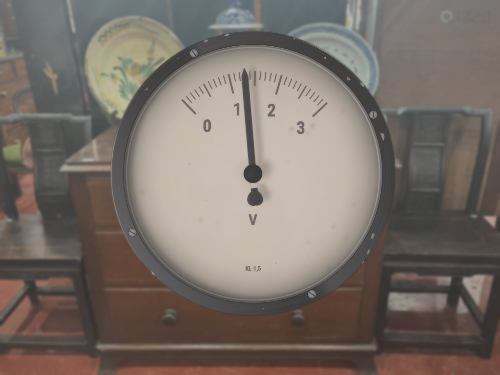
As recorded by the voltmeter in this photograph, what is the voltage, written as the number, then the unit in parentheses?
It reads 1.3 (V)
